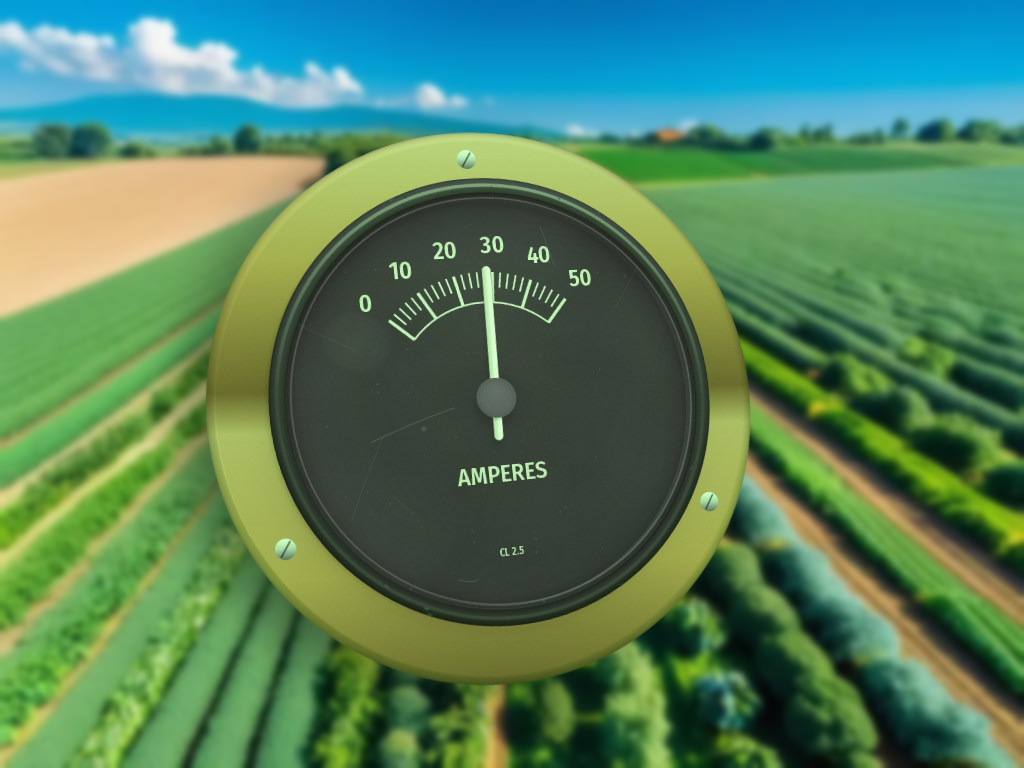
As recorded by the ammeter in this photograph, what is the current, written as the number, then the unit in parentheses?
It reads 28 (A)
